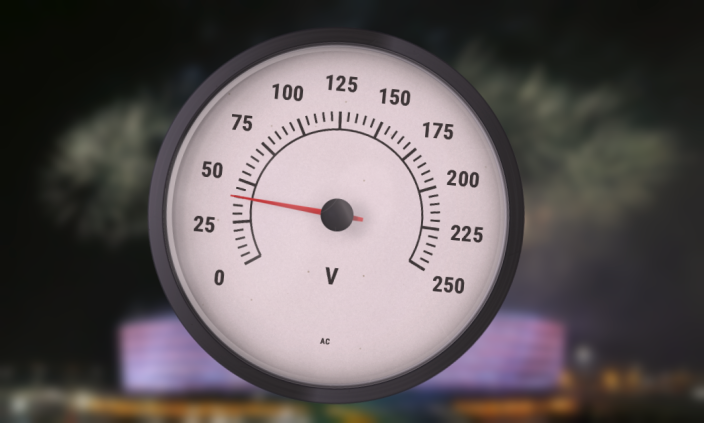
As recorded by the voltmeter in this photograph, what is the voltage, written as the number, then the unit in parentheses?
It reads 40 (V)
